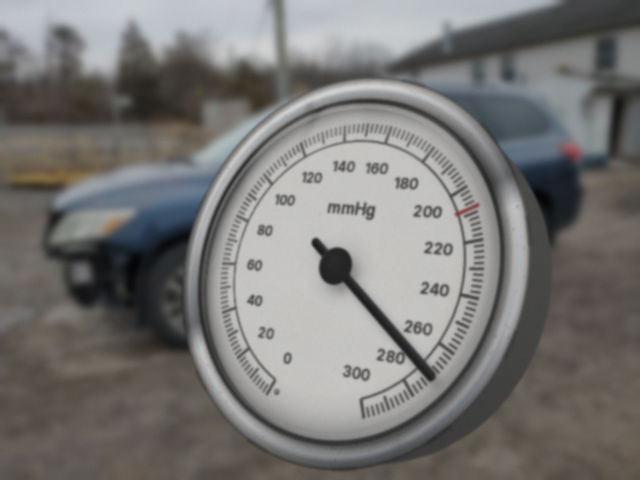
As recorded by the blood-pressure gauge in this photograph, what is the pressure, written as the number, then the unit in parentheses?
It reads 270 (mmHg)
